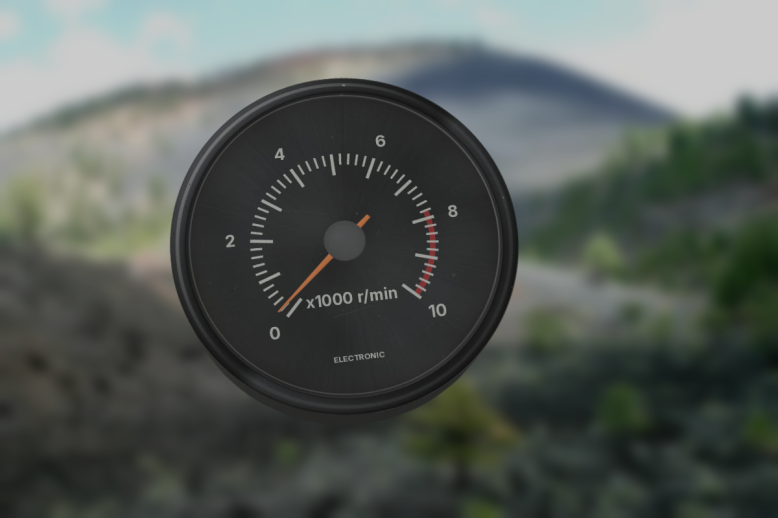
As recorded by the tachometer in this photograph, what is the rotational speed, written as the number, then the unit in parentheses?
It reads 200 (rpm)
